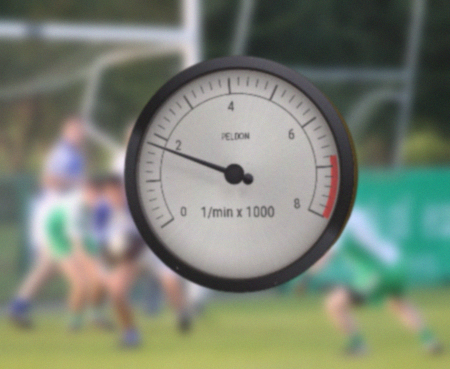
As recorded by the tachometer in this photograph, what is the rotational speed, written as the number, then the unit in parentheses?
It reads 1800 (rpm)
